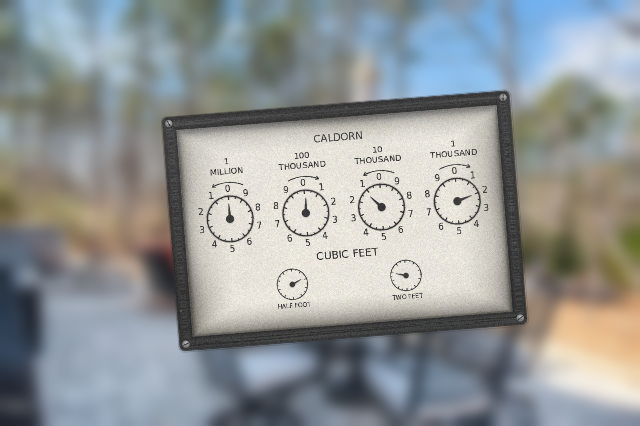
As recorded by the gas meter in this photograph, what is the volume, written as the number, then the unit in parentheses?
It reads 1200 (ft³)
